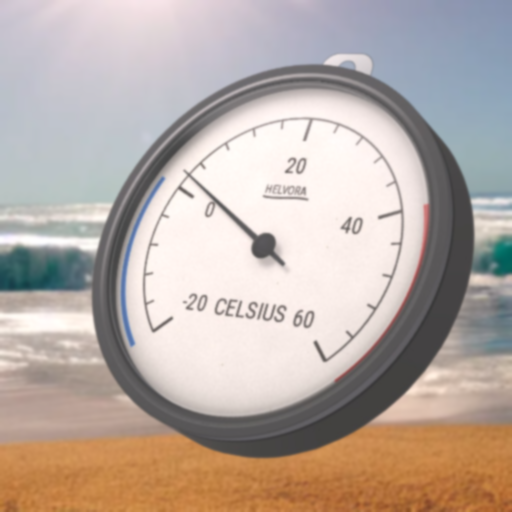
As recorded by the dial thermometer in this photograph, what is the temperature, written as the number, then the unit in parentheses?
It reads 2 (°C)
